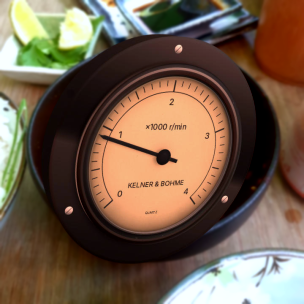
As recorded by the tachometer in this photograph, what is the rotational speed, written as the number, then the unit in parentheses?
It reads 900 (rpm)
